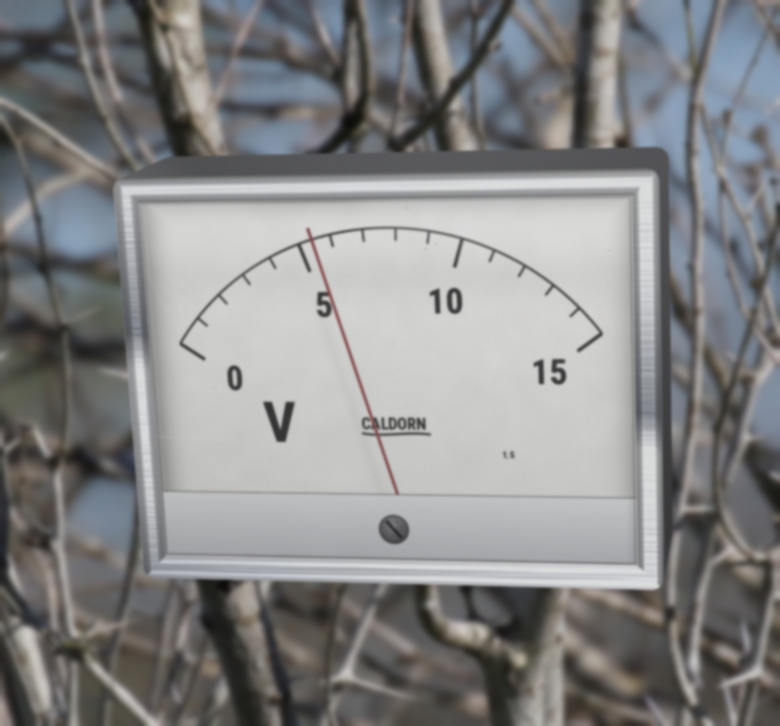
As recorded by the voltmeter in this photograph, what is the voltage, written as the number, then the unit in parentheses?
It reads 5.5 (V)
